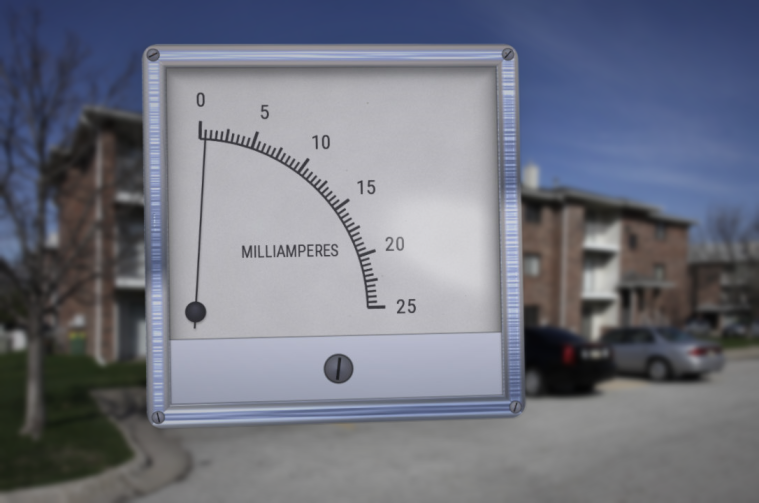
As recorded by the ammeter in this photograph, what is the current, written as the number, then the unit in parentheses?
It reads 0.5 (mA)
